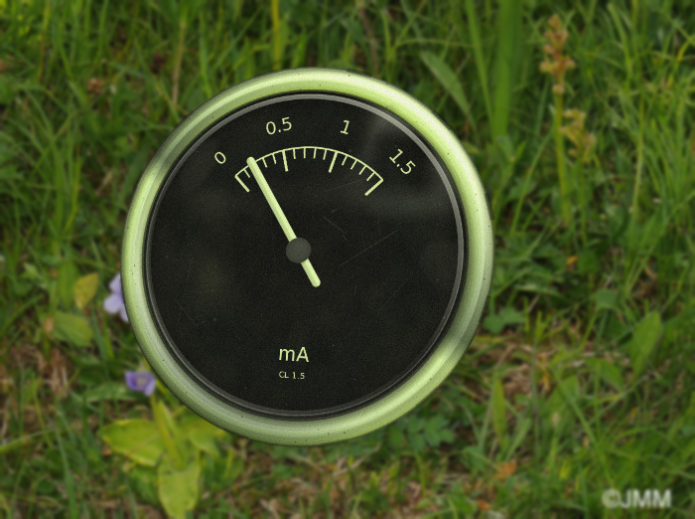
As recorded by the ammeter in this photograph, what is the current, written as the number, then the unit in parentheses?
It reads 0.2 (mA)
